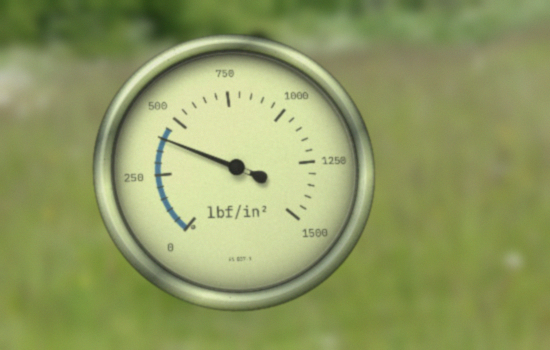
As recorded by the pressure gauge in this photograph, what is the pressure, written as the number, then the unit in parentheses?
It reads 400 (psi)
